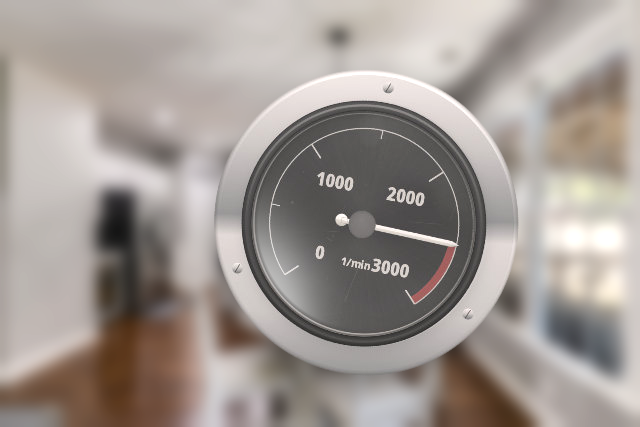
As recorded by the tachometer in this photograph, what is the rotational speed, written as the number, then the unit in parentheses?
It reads 2500 (rpm)
